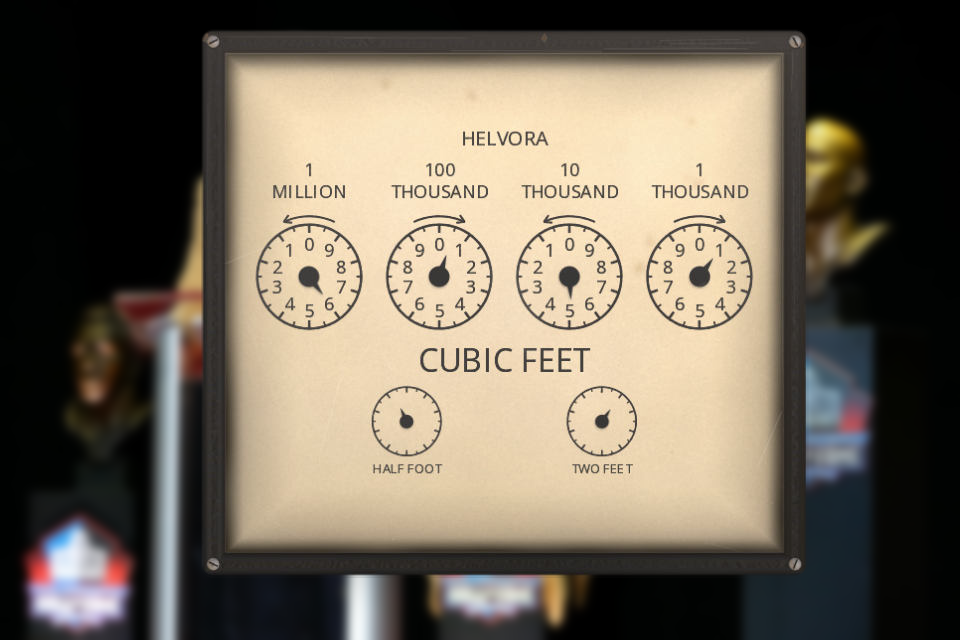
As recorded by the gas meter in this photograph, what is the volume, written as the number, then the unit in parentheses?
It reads 605100 (ft³)
